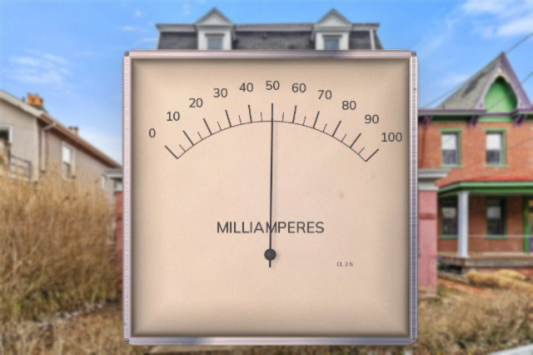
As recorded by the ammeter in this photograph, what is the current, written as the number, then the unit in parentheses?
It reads 50 (mA)
